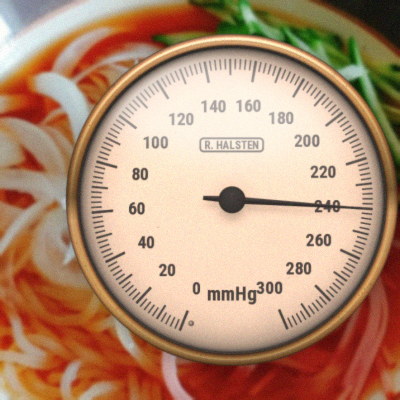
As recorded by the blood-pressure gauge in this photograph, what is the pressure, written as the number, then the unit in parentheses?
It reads 240 (mmHg)
